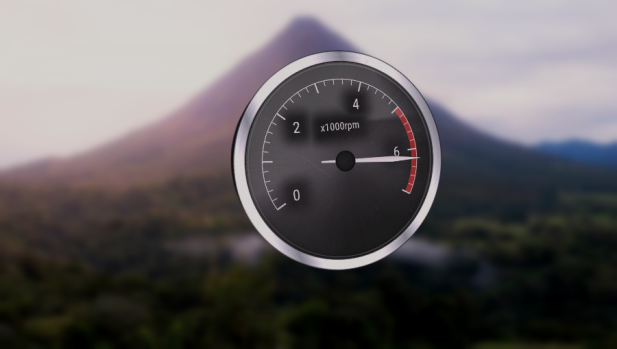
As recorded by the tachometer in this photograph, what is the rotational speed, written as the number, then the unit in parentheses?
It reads 6200 (rpm)
